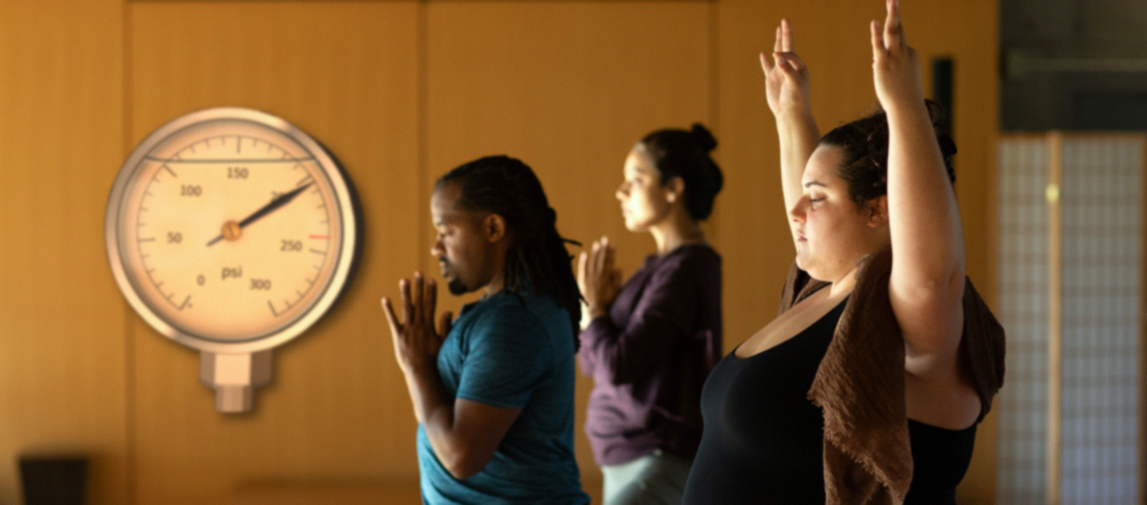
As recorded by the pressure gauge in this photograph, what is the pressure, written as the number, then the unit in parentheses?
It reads 205 (psi)
